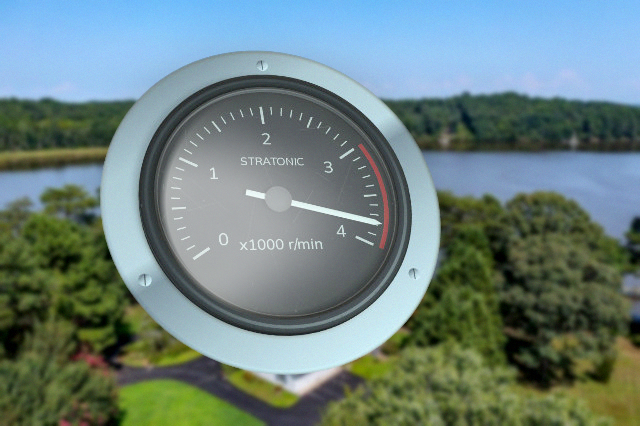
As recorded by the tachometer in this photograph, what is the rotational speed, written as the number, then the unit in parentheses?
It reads 3800 (rpm)
